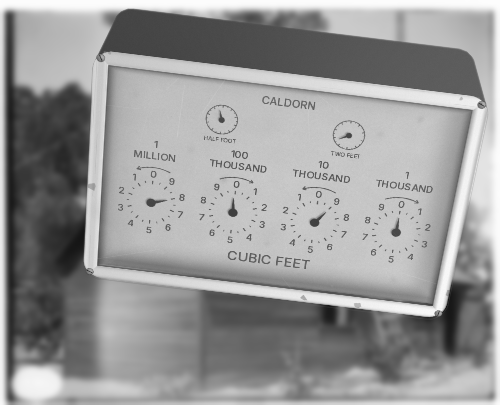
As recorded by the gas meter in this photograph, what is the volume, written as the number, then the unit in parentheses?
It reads 799000 (ft³)
